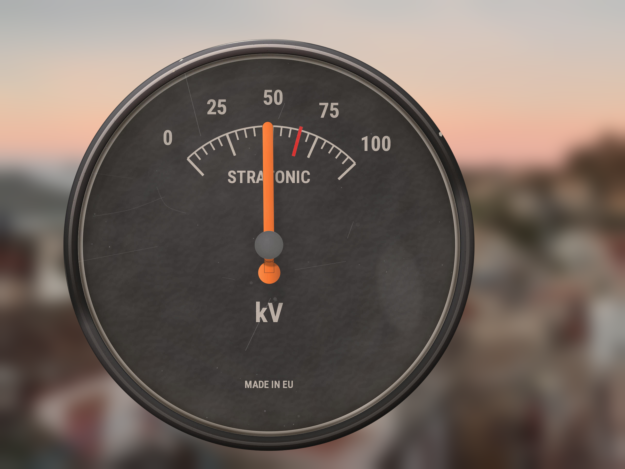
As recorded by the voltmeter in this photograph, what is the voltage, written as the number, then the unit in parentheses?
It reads 47.5 (kV)
